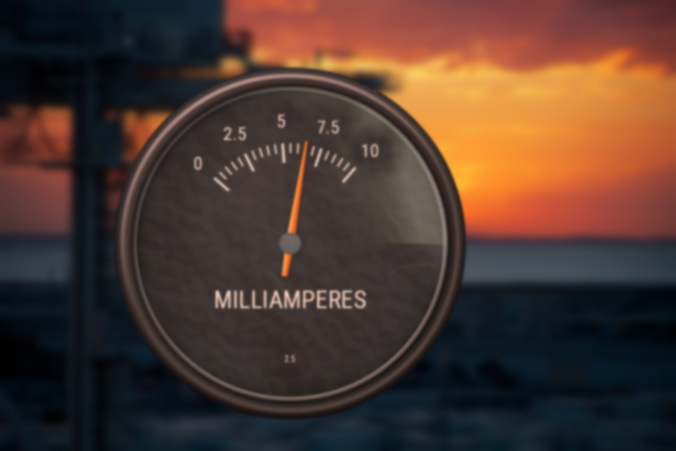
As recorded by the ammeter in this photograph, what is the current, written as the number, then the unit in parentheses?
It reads 6.5 (mA)
